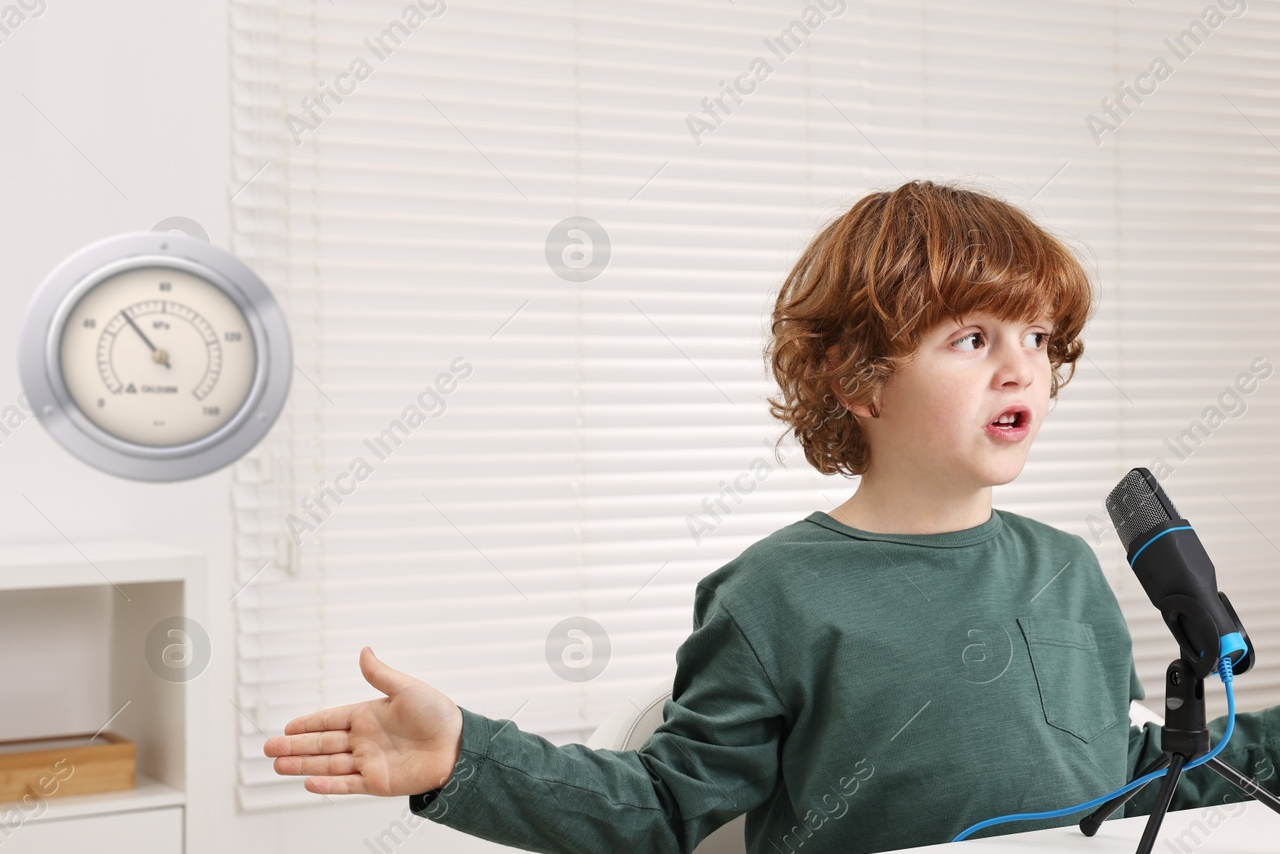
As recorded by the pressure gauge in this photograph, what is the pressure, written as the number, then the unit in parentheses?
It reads 55 (kPa)
